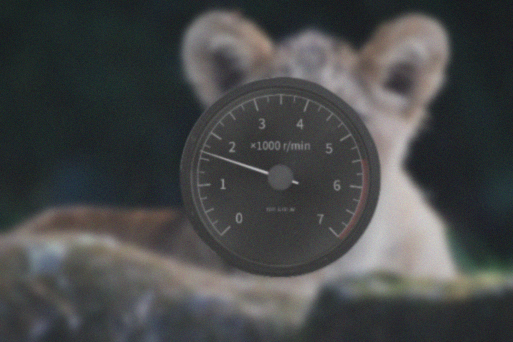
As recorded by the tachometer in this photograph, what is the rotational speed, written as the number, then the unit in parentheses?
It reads 1625 (rpm)
